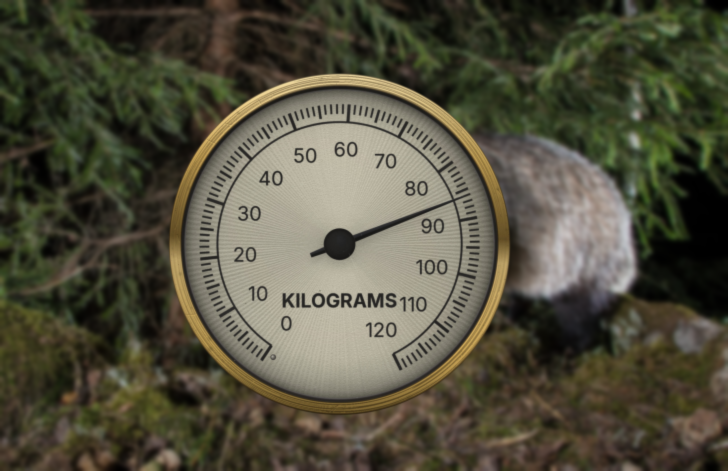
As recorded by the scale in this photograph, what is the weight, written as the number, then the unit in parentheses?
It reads 86 (kg)
